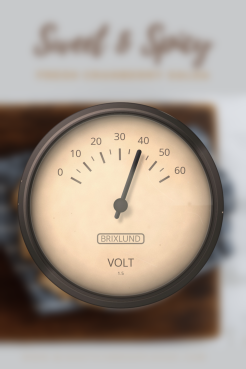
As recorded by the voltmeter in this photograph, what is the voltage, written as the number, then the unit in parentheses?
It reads 40 (V)
